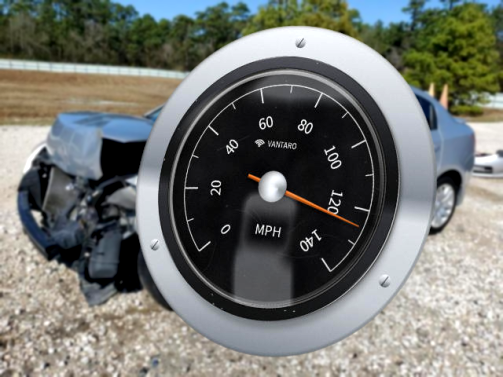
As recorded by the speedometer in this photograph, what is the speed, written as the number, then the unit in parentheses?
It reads 125 (mph)
